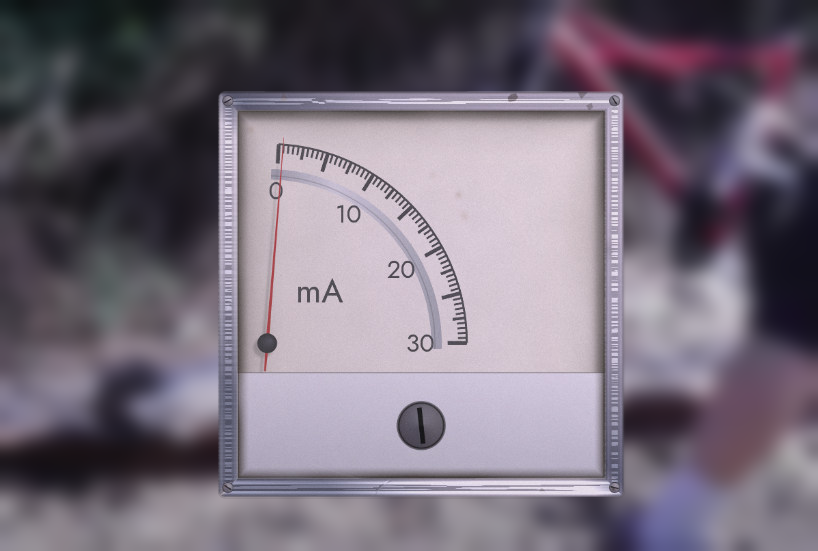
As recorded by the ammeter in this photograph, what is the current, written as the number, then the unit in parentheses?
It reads 0.5 (mA)
